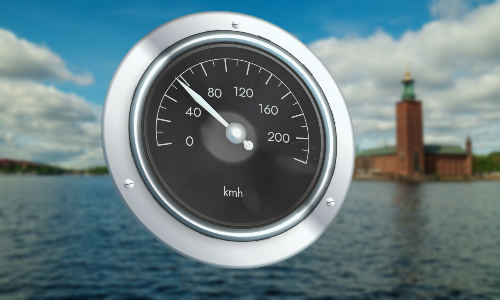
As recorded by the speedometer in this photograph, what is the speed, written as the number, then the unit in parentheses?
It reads 55 (km/h)
